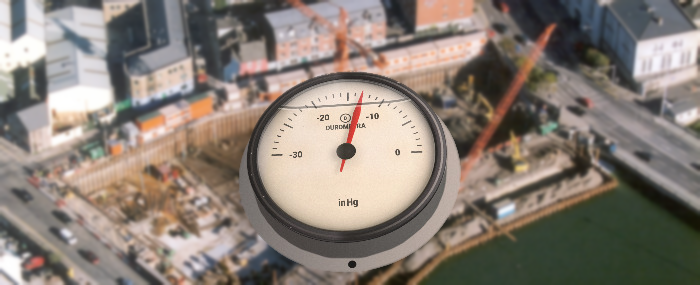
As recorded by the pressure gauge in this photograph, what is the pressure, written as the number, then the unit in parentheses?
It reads -13 (inHg)
